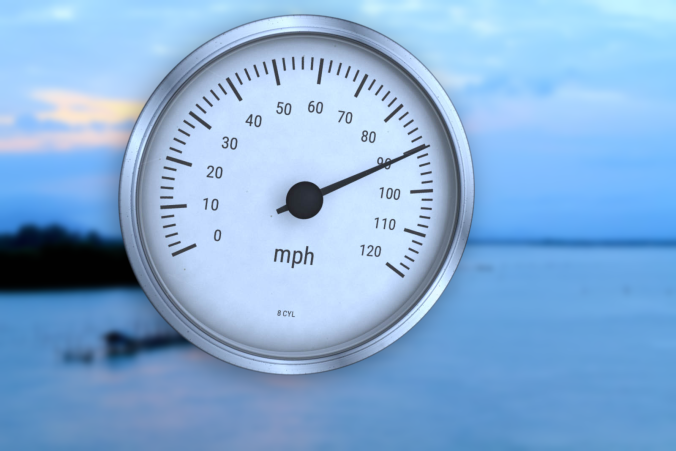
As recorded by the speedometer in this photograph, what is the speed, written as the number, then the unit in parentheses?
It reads 90 (mph)
